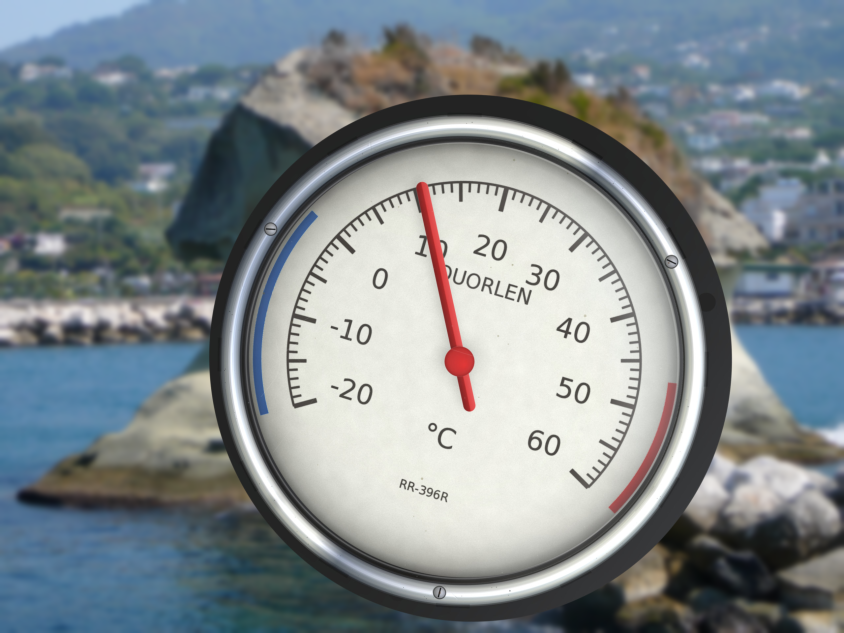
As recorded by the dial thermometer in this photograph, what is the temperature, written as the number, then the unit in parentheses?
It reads 11 (°C)
